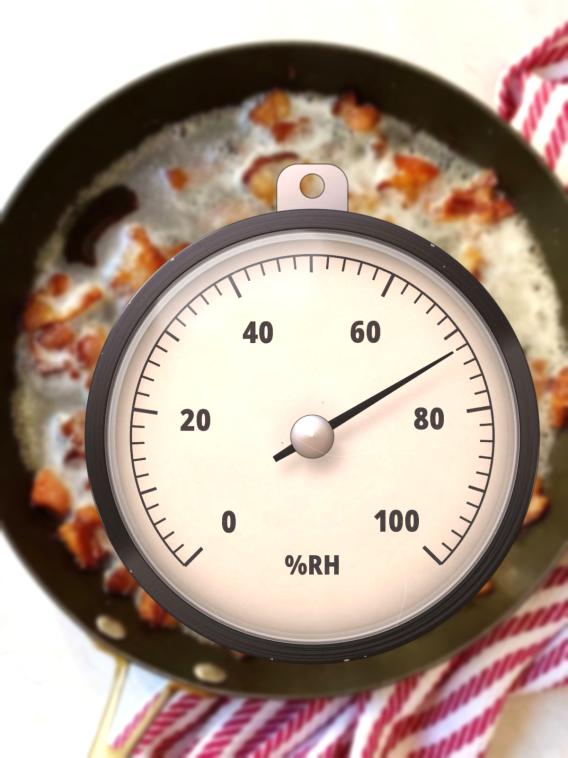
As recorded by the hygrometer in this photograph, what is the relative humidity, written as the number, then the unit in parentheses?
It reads 72 (%)
